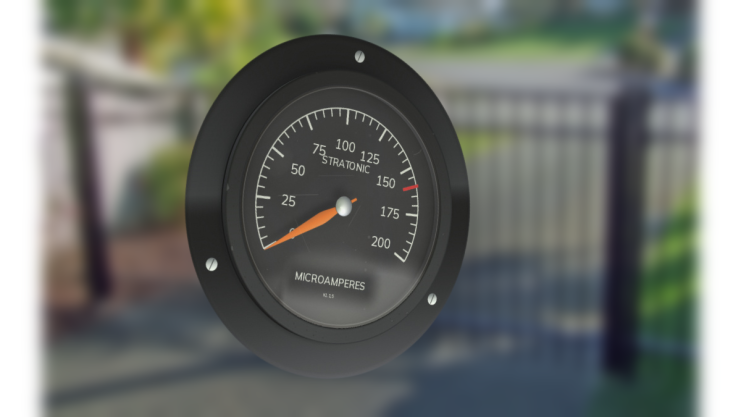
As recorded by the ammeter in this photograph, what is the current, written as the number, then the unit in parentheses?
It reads 0 (µA)
